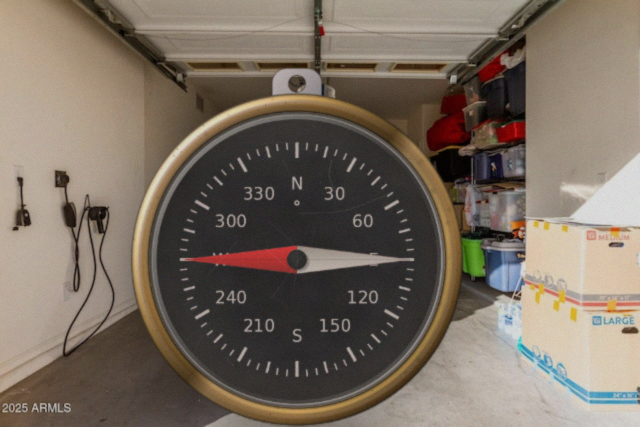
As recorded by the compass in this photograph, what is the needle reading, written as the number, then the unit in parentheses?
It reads 270 (°)
